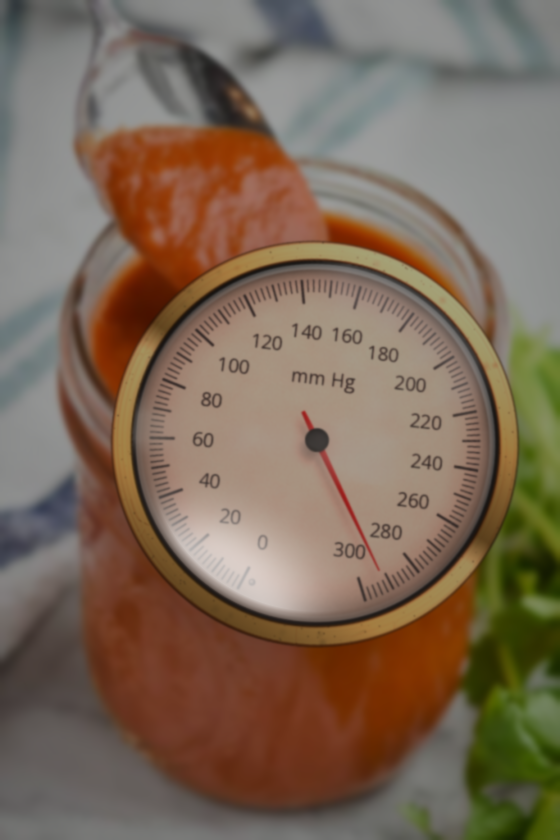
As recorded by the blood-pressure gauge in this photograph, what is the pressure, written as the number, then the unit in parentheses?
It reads 292 (mmHg)
